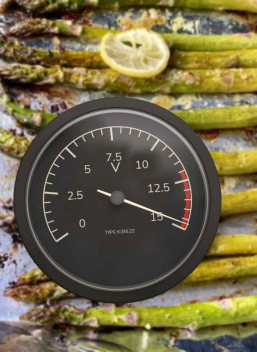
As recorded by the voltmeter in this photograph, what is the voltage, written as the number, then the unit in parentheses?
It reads 14.75 (V)
